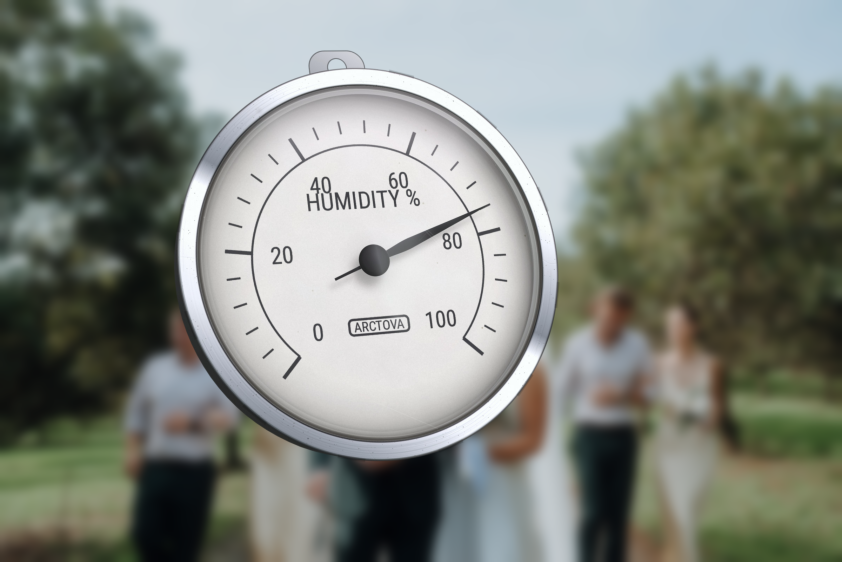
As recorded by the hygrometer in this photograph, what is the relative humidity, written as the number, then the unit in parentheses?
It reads 76 (%)
